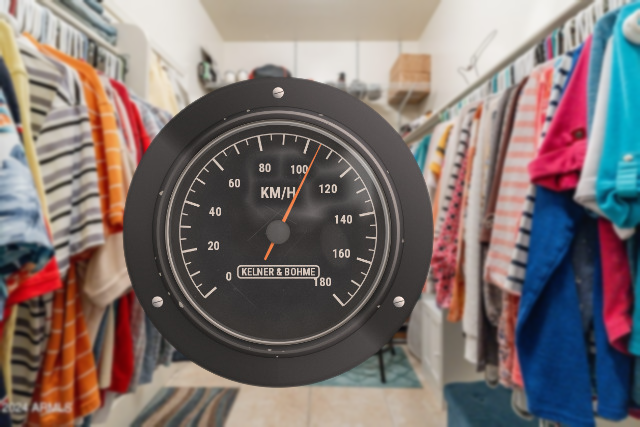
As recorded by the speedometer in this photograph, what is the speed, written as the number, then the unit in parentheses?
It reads 105 (km/h)
